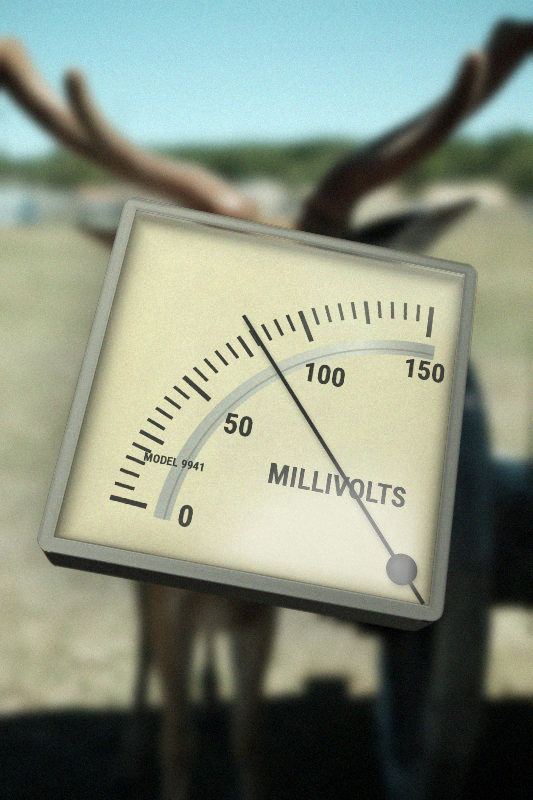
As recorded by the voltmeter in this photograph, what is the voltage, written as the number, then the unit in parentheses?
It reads 80 (mV)
